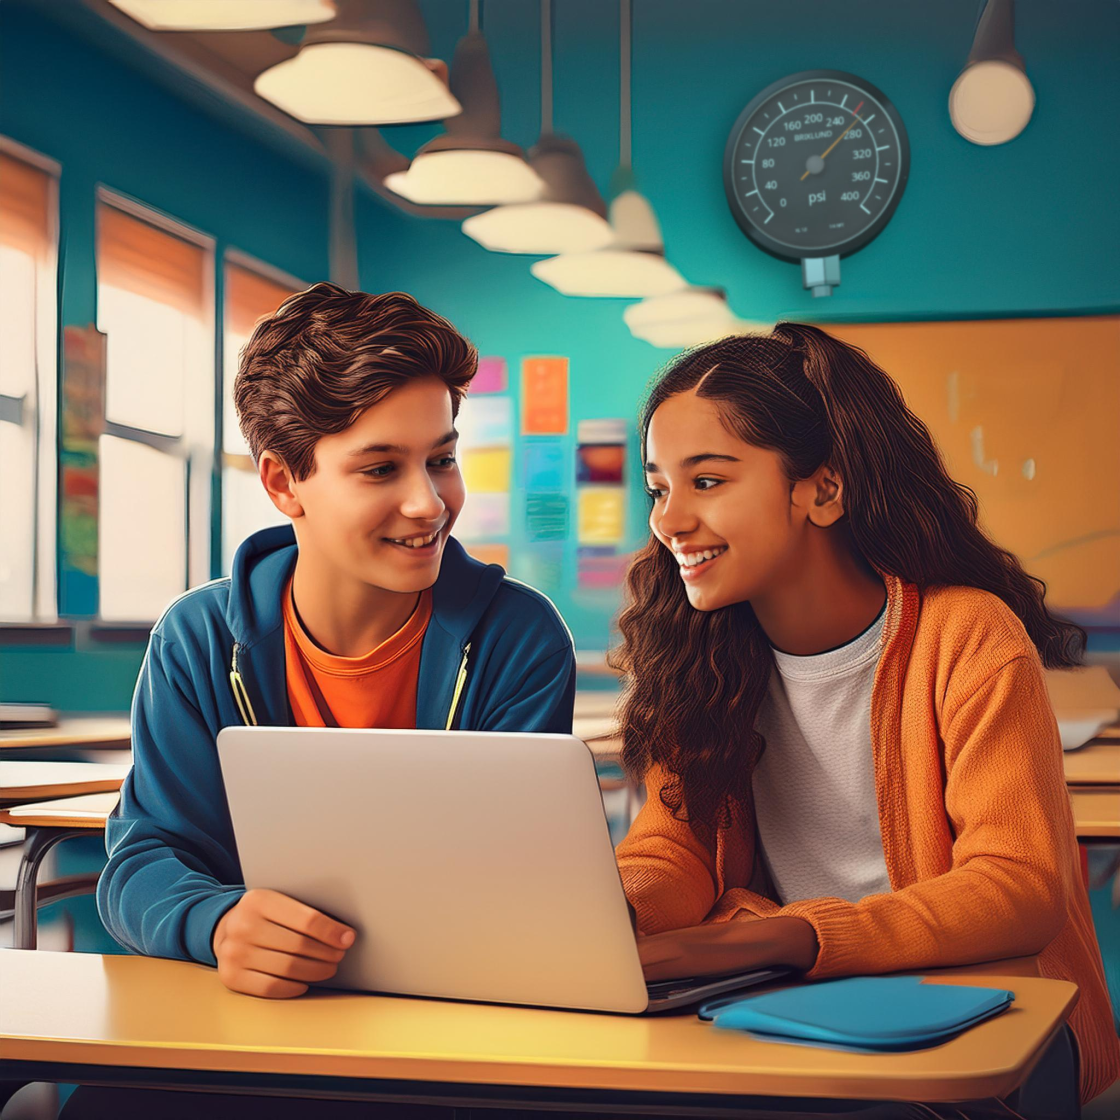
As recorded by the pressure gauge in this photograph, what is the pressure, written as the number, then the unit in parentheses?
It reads 270 (psi)
